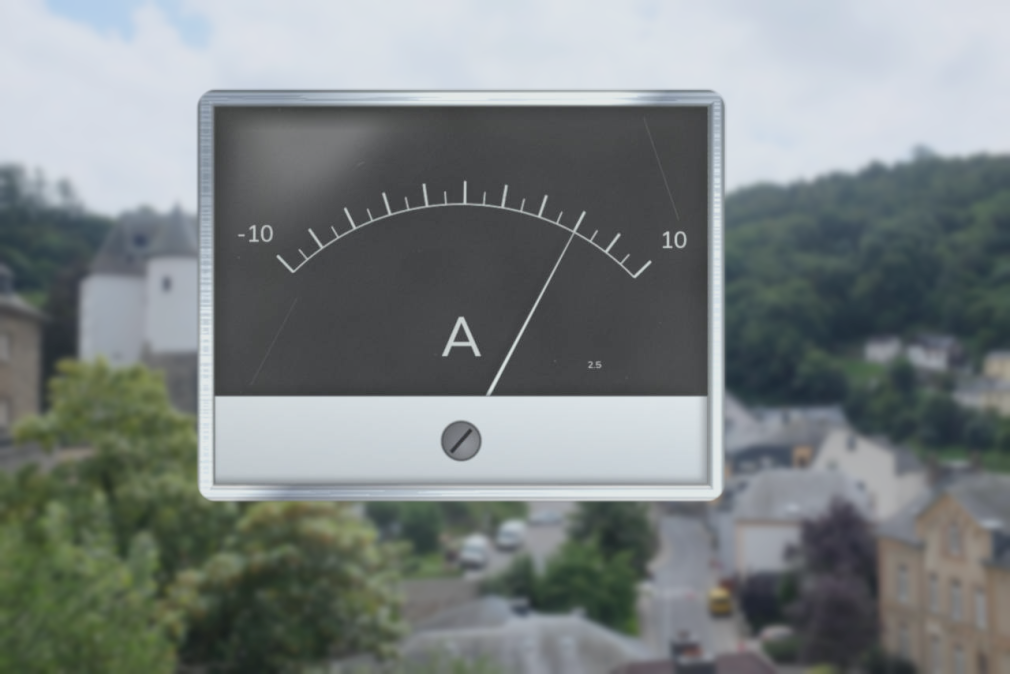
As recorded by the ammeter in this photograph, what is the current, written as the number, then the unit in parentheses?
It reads 6 (A)
